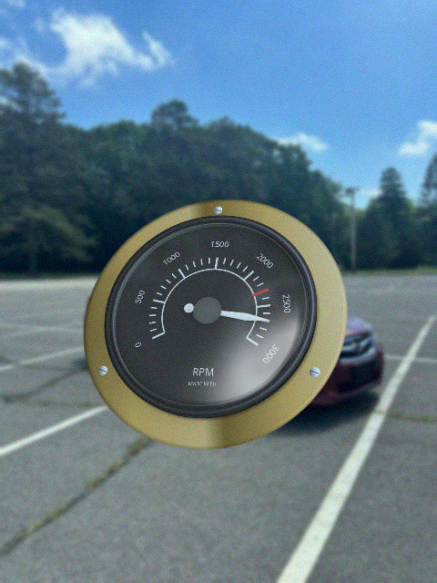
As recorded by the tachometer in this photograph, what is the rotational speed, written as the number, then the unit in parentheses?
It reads 2700 (rpm)
